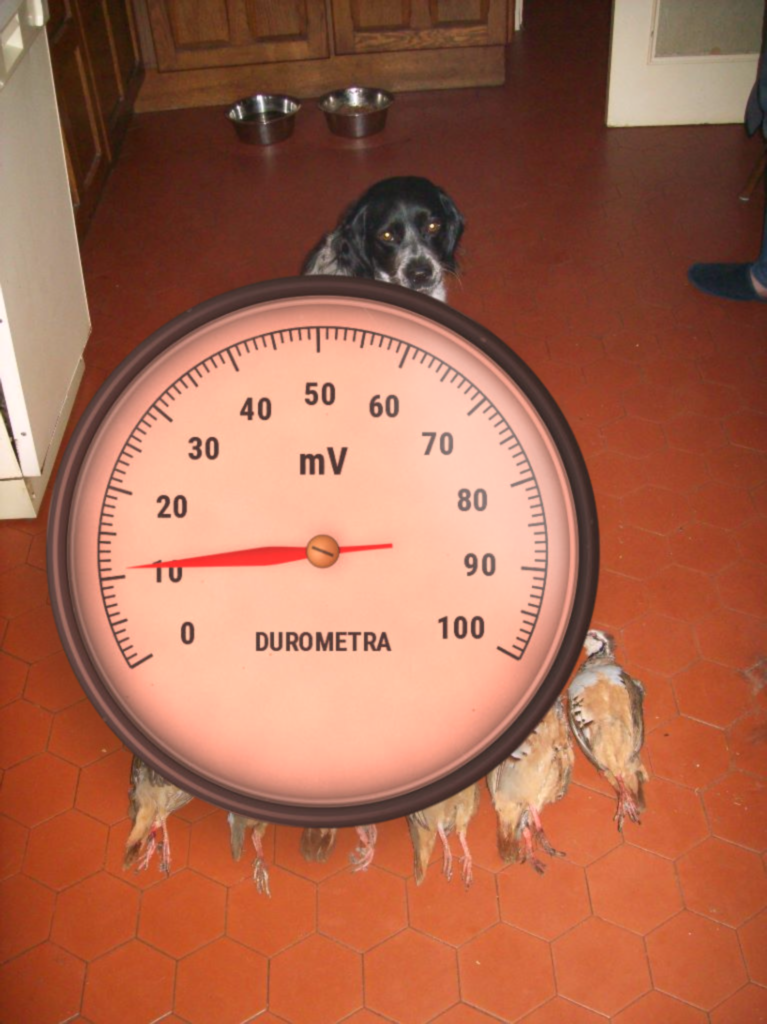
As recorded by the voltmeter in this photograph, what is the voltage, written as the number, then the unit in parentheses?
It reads 11 (mV)
